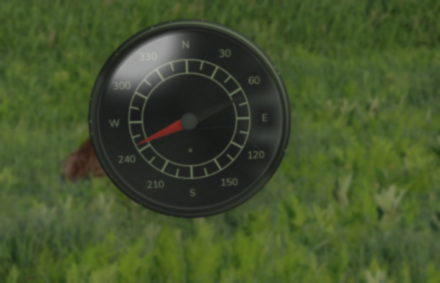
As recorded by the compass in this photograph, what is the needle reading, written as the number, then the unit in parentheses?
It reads 247.5 (°)
